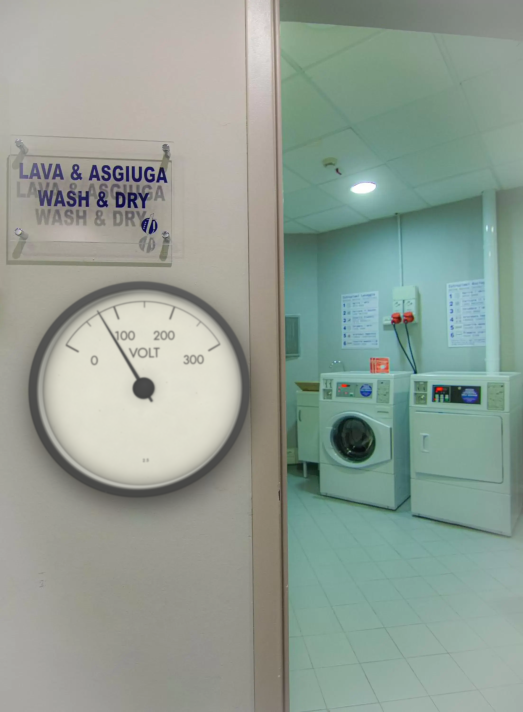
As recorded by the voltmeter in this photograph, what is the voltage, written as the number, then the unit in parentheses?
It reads 75 (V)
